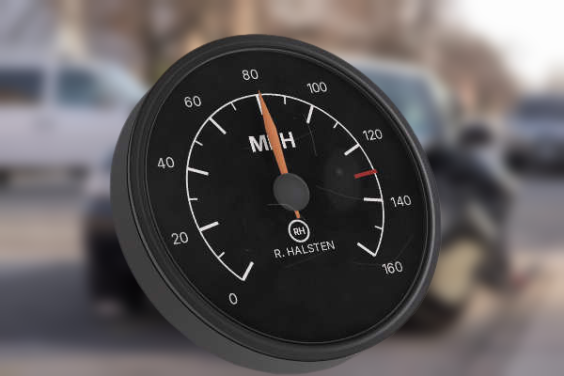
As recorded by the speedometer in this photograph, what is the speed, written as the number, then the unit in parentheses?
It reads 80 (mph)
